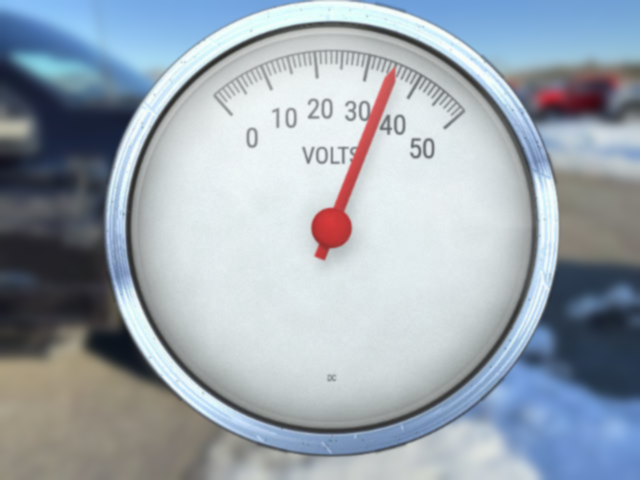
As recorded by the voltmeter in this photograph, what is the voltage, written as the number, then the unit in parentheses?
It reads 35 (V)
